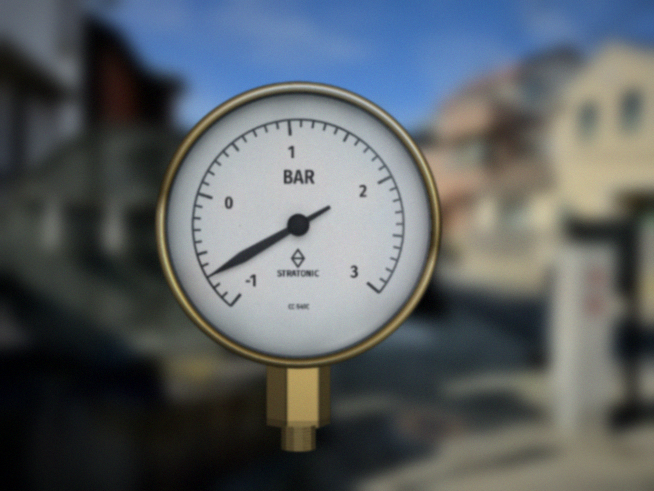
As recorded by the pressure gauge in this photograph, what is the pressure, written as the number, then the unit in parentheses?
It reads -0.7 (bar)
